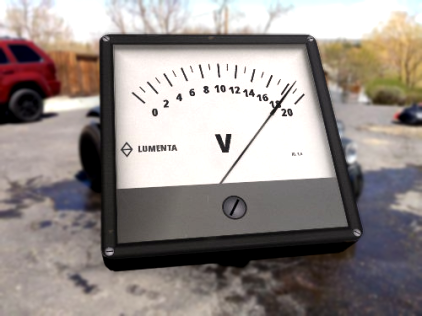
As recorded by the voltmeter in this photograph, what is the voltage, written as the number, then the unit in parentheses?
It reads 18.5 (V)
